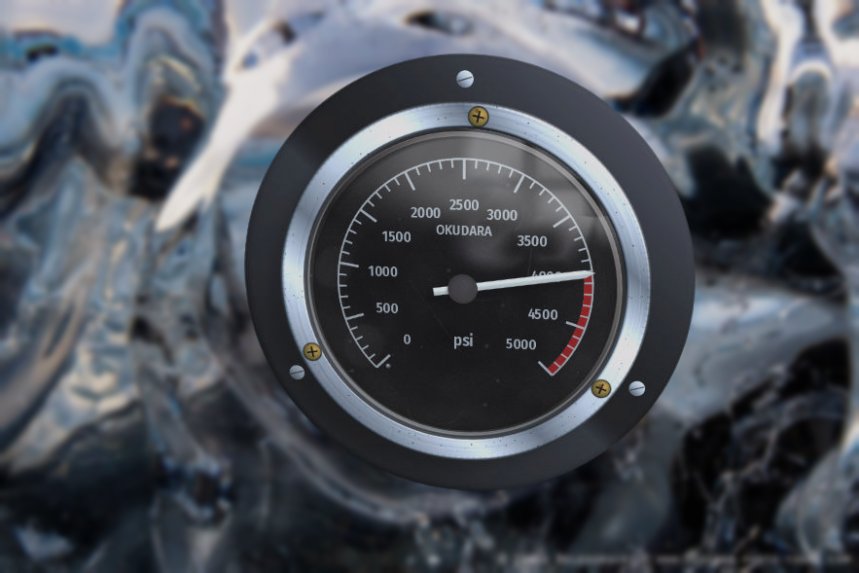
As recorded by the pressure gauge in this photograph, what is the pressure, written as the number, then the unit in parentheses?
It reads 4000 (psi)
